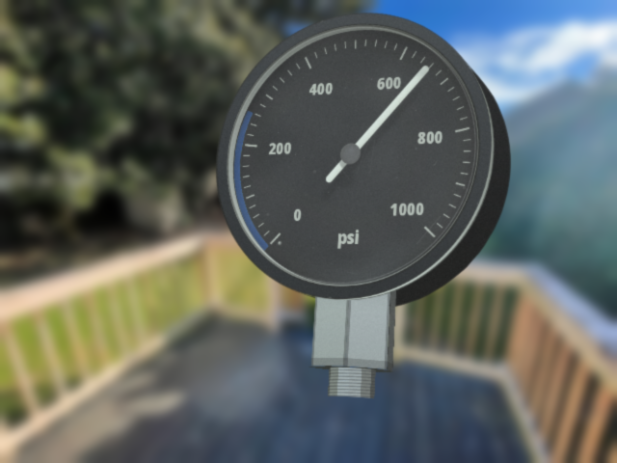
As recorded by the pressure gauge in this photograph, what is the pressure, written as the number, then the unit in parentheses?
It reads 660 (psi)
